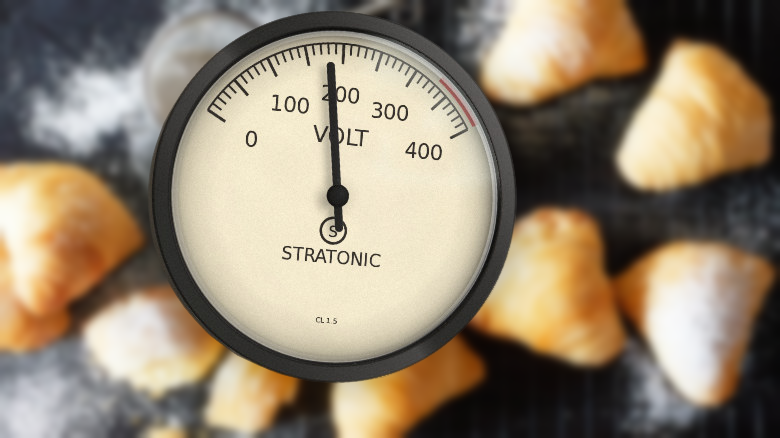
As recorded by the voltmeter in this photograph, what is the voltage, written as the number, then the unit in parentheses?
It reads 180 (V)
